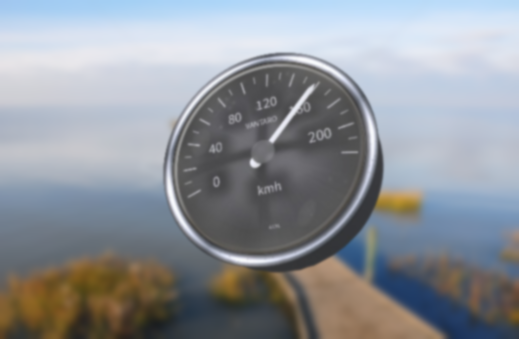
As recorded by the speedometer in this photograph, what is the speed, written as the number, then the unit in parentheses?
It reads 160 (km/h)
